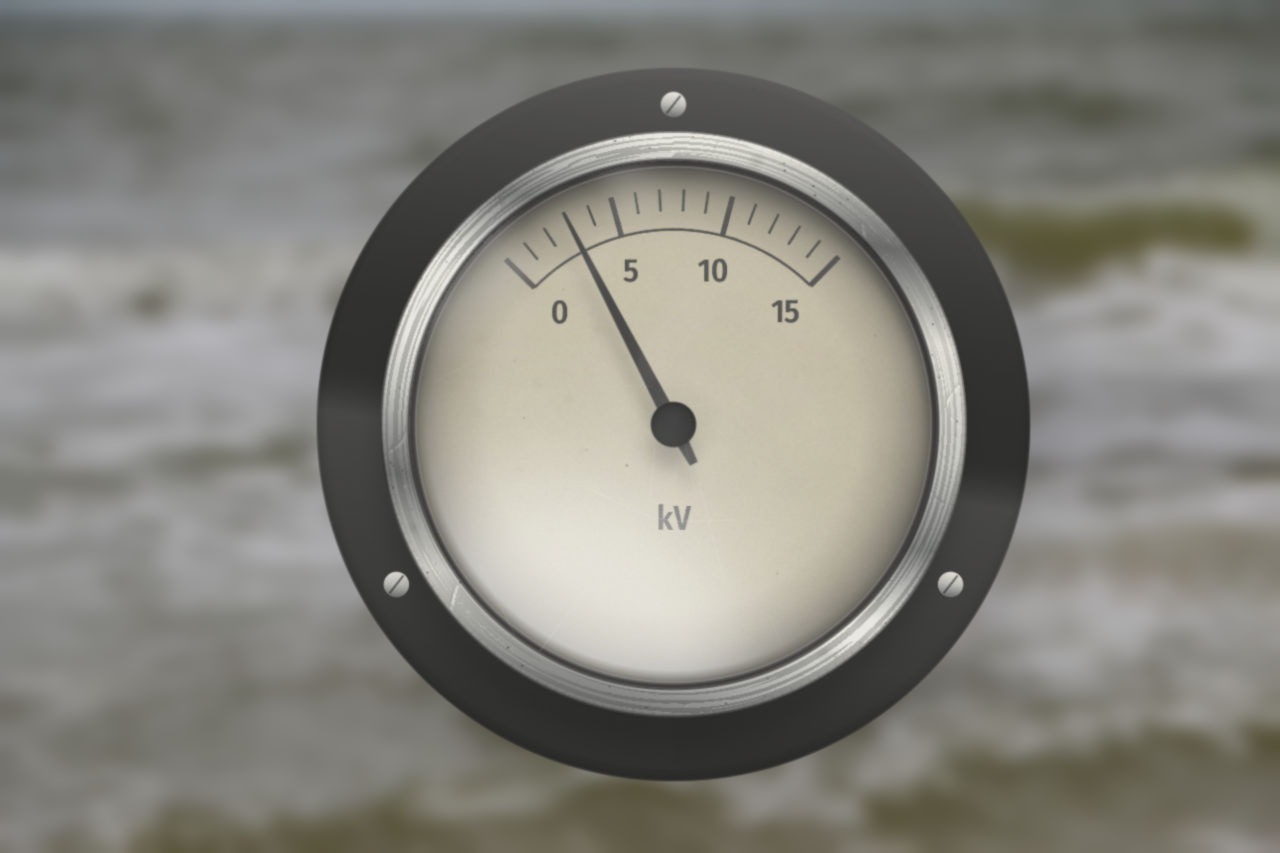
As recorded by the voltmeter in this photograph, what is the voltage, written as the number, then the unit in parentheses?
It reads 3 (kV)
